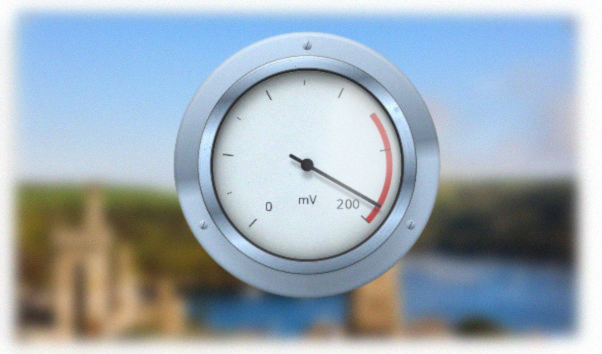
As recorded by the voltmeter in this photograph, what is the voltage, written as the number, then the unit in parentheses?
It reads 190 (mV)
